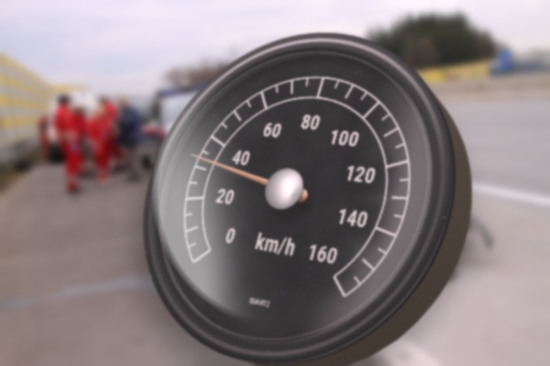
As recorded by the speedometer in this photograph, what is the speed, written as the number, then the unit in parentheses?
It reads 32.5 (km/h)
